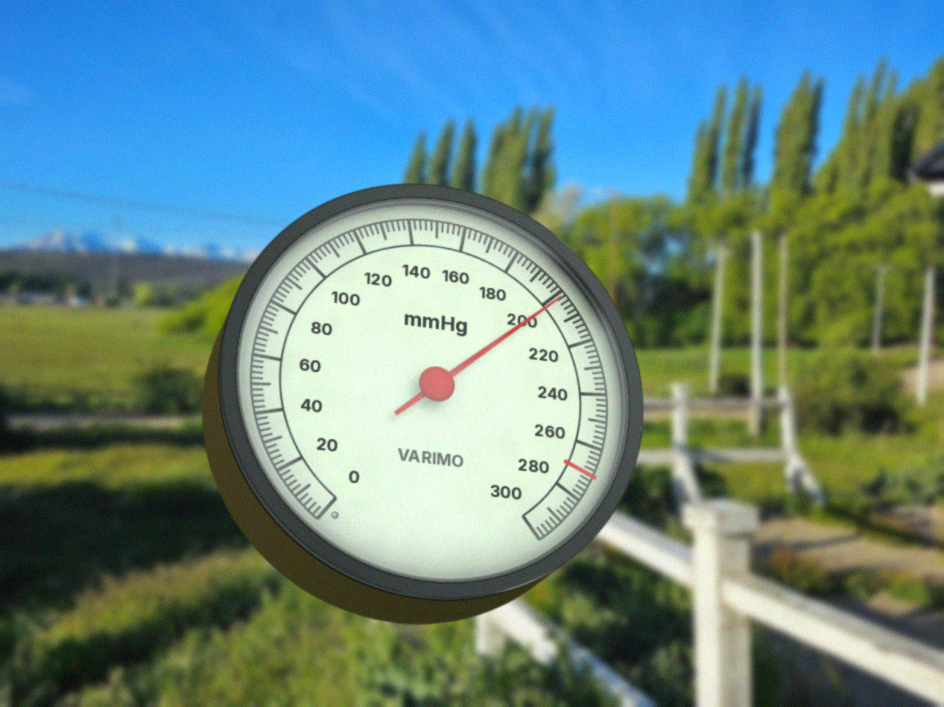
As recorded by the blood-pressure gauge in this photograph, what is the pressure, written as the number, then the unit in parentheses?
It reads 202 (mmHg)
